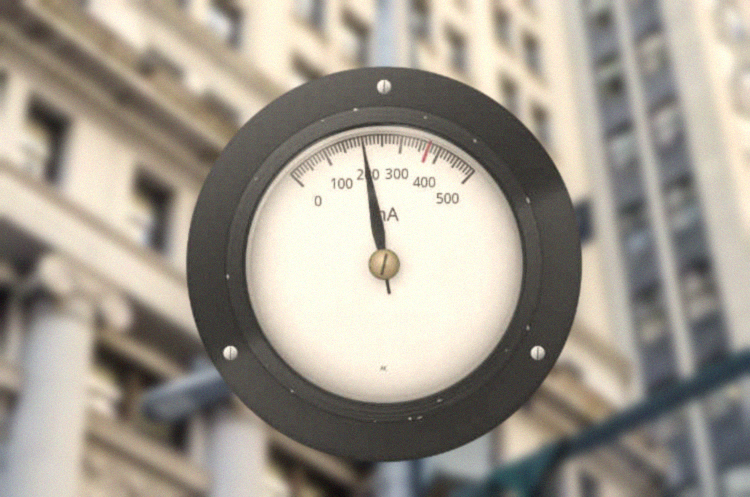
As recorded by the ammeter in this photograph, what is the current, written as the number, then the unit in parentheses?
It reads 200 (mA)
